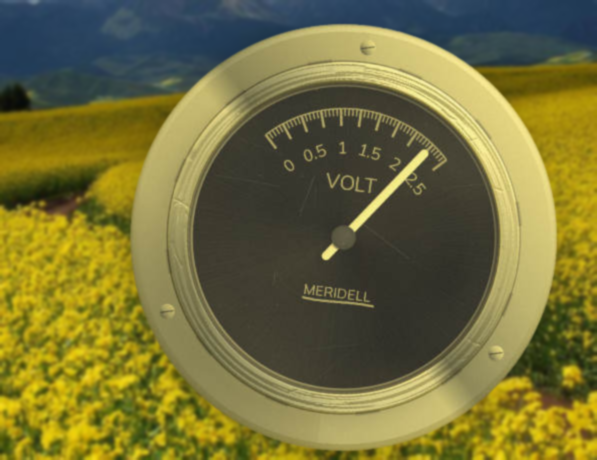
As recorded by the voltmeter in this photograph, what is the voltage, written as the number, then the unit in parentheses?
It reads 2.25 (V)
